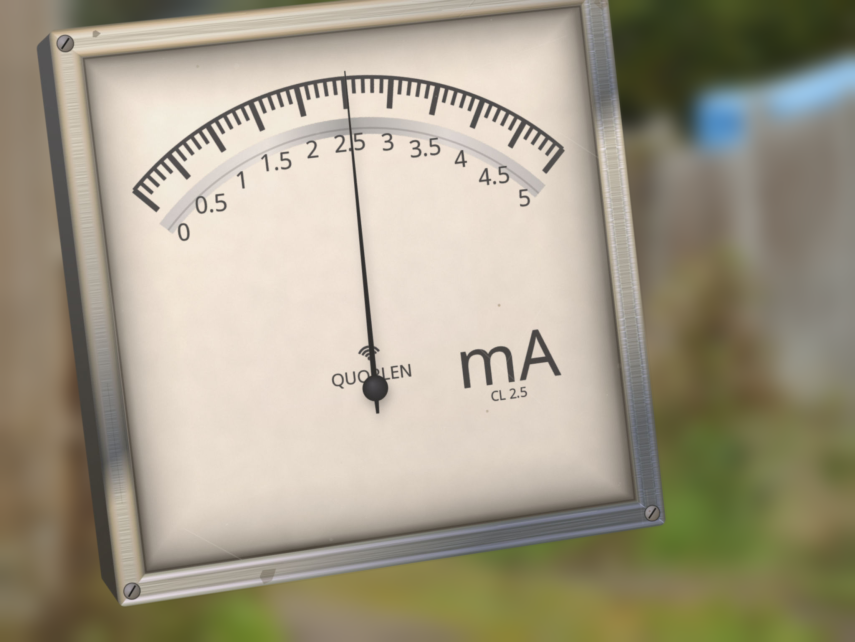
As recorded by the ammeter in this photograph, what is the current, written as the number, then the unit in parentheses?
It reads 2.5 (mA)
